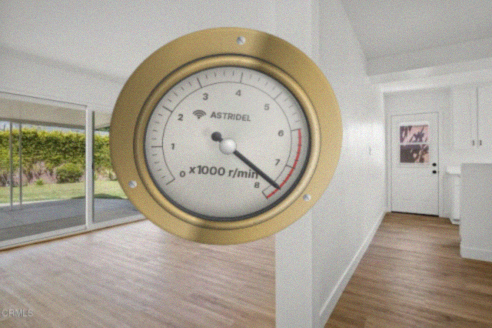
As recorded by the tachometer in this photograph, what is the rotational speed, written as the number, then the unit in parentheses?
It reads 7600 (rpm)
